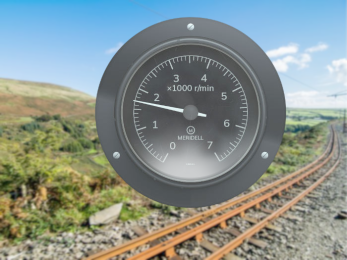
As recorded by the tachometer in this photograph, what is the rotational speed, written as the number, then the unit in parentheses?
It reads 1700 (rpm)
